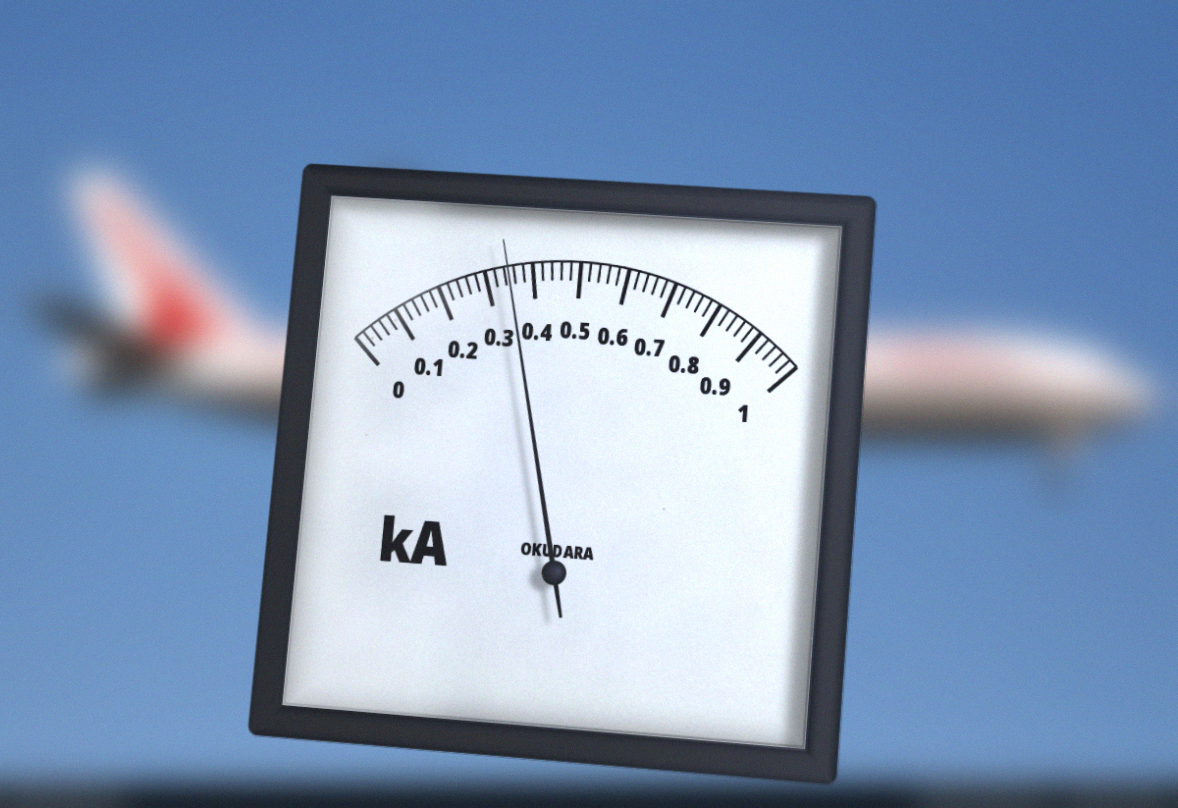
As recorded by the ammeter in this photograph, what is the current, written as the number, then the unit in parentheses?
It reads 0.35 (kA)
